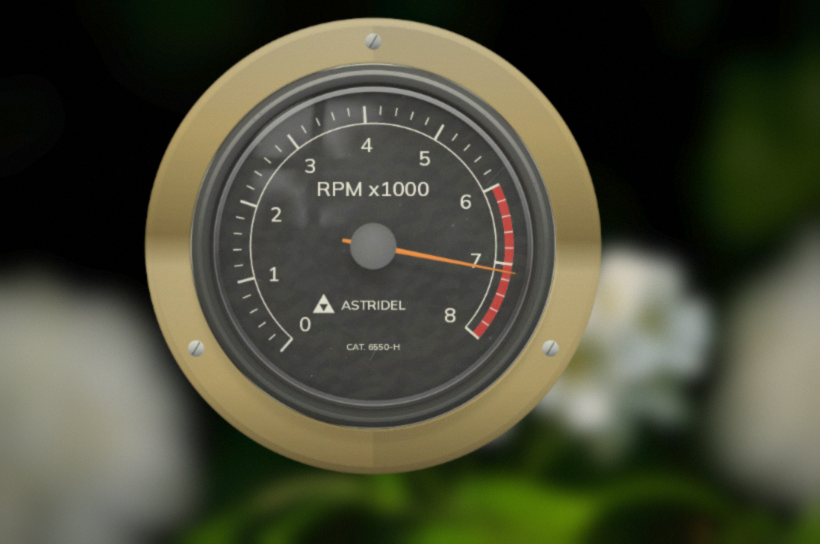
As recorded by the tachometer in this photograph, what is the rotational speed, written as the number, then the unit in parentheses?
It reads 7100 (rpm)
